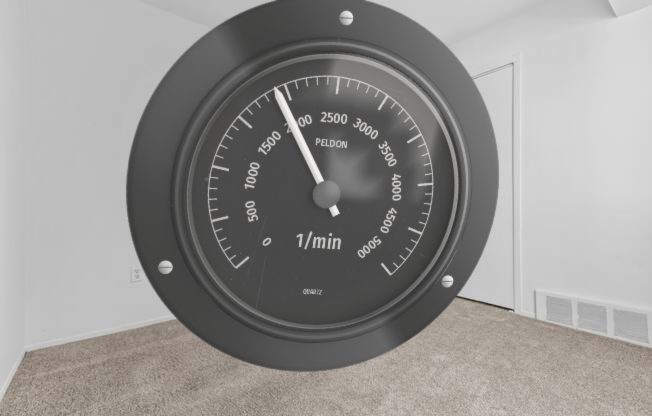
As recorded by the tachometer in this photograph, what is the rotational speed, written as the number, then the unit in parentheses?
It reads 1900 (rpm)
